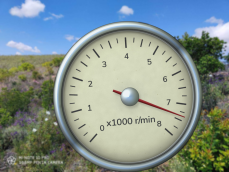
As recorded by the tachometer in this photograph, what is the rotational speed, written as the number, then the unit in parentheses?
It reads 7375 (rpm)
